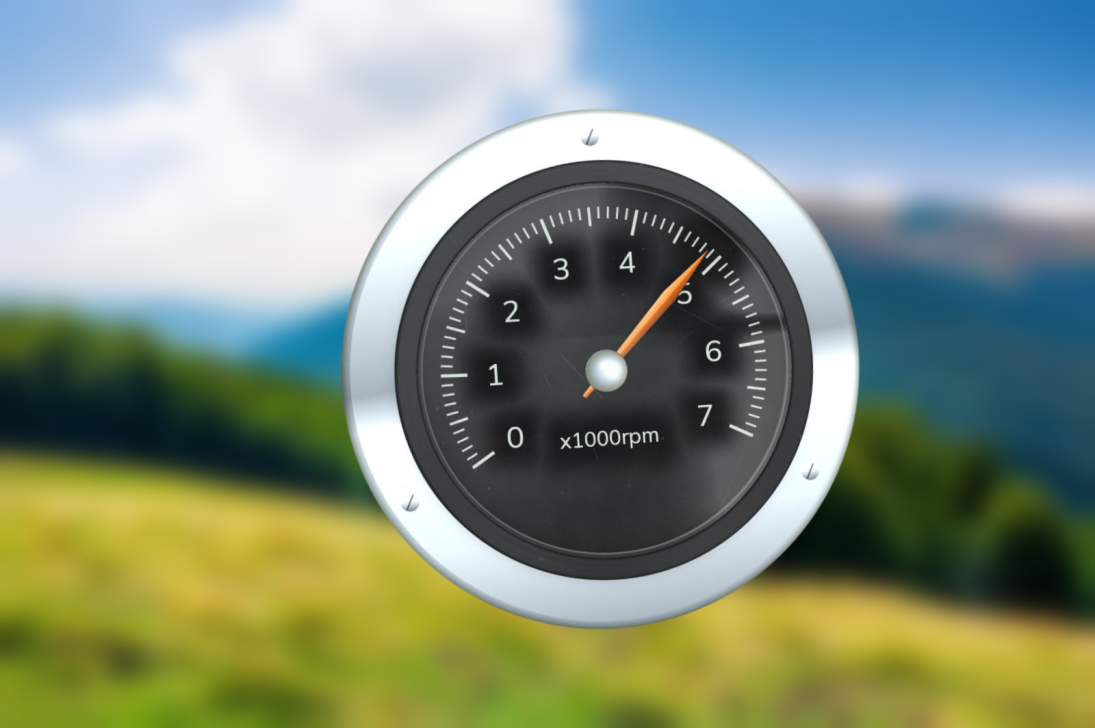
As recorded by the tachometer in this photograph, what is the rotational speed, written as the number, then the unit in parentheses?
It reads 4850 (rpm)
